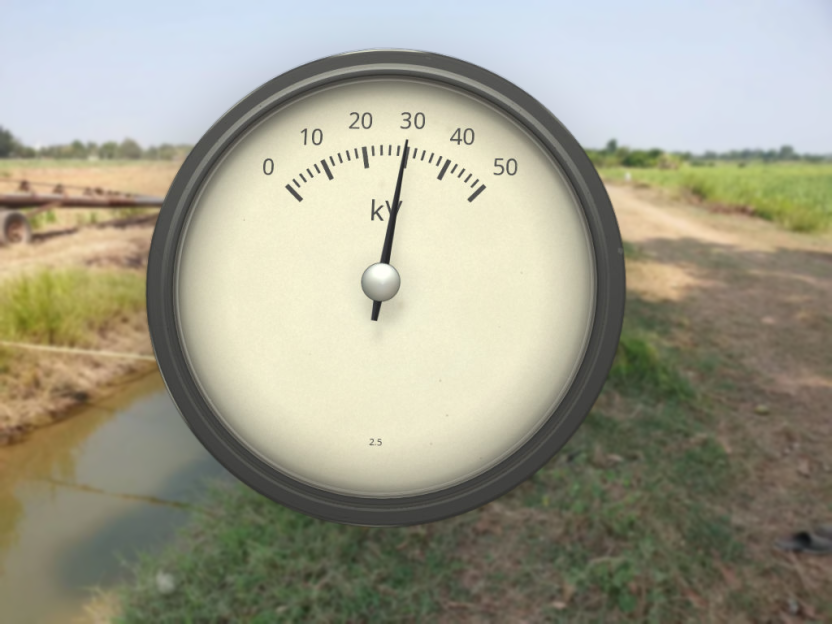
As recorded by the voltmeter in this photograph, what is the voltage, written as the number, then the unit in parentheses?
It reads 30 (kV)
